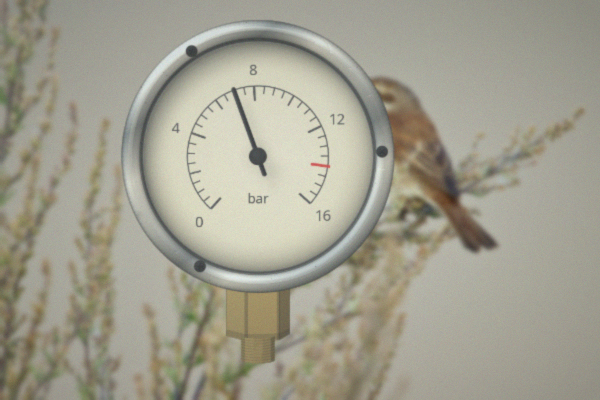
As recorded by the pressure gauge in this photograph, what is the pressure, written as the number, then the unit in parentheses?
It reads 7 (bar)
